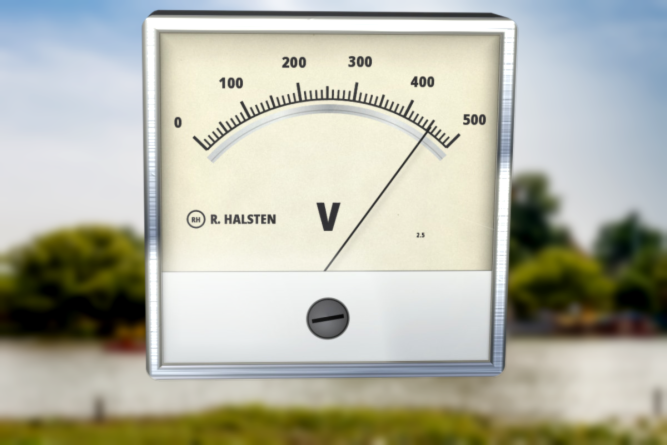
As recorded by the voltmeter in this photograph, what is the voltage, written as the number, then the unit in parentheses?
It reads 450 (V)
